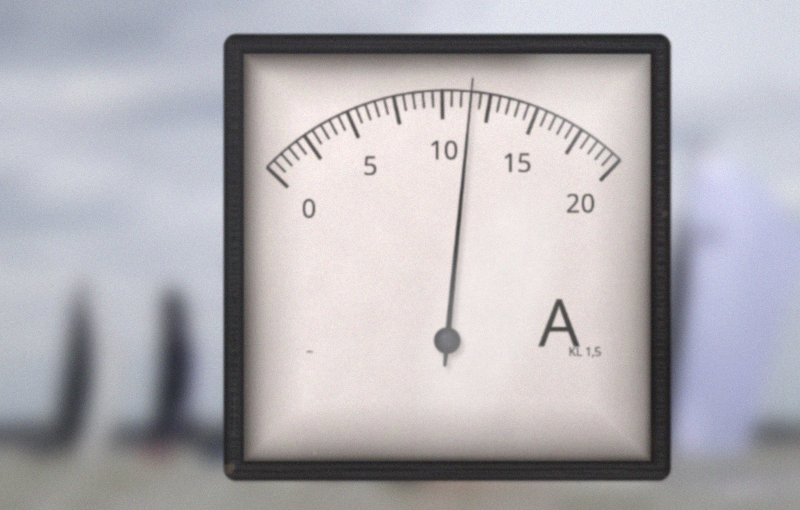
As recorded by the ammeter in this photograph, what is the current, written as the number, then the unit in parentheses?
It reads 11.5 (A)
